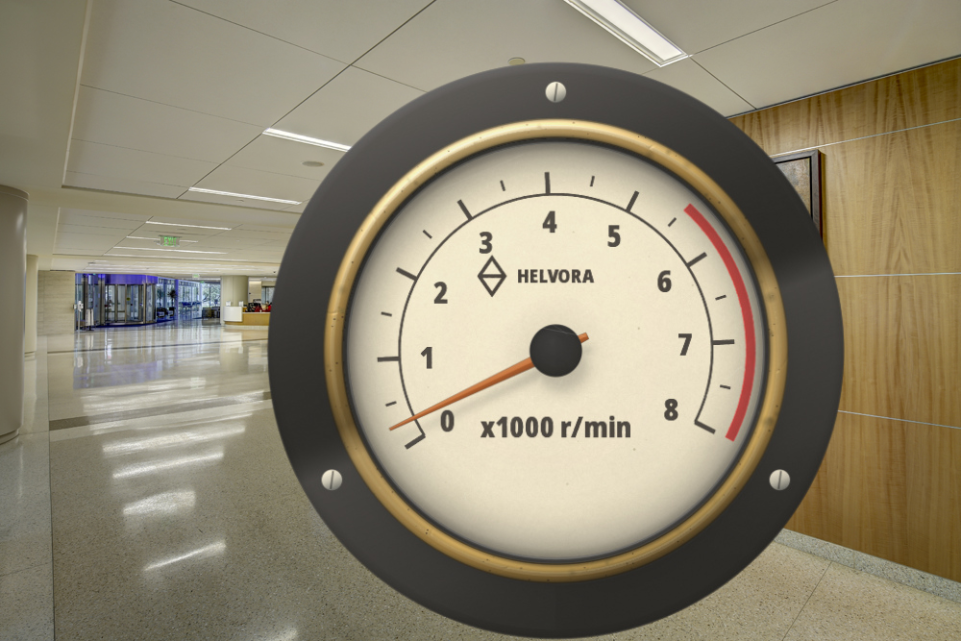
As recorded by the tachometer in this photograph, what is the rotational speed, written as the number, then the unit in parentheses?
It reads 250 (rpm)
